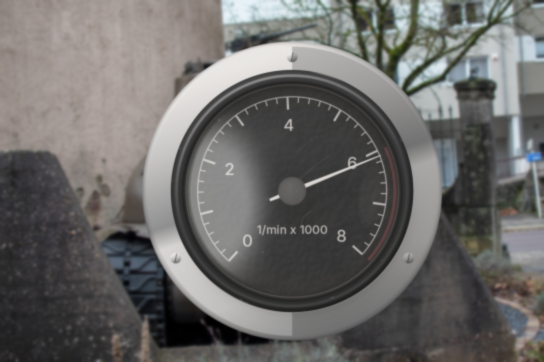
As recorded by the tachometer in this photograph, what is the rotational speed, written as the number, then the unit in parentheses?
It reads 6100 (rpm)
